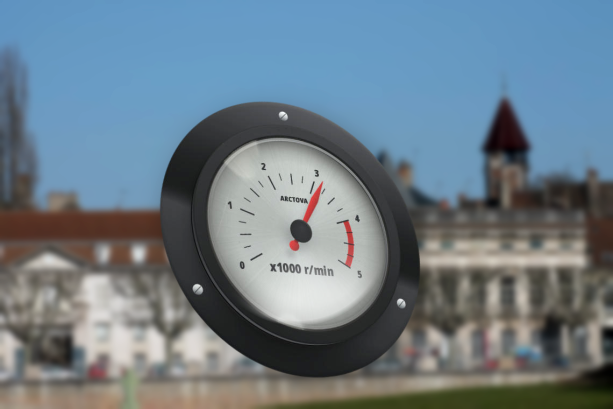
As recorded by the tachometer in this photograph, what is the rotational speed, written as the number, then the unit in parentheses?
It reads 3125 (rpm)
